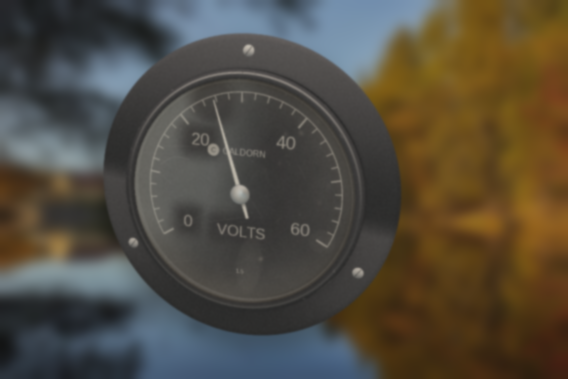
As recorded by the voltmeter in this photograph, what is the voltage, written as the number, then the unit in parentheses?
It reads 26 (V)
